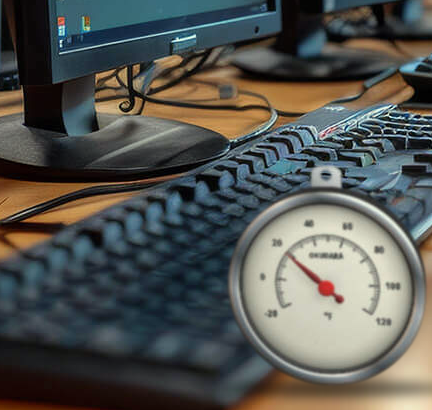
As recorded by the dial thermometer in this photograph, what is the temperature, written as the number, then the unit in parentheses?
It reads 20 (°F)
